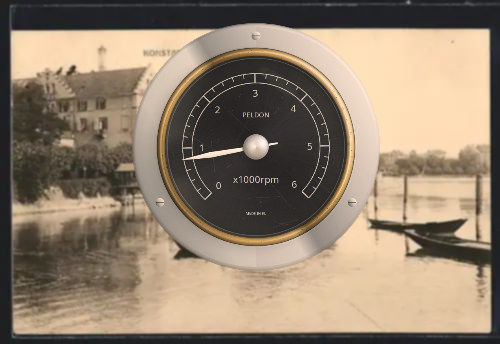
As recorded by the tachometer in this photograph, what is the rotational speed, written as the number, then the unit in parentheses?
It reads 800 (rpm)
